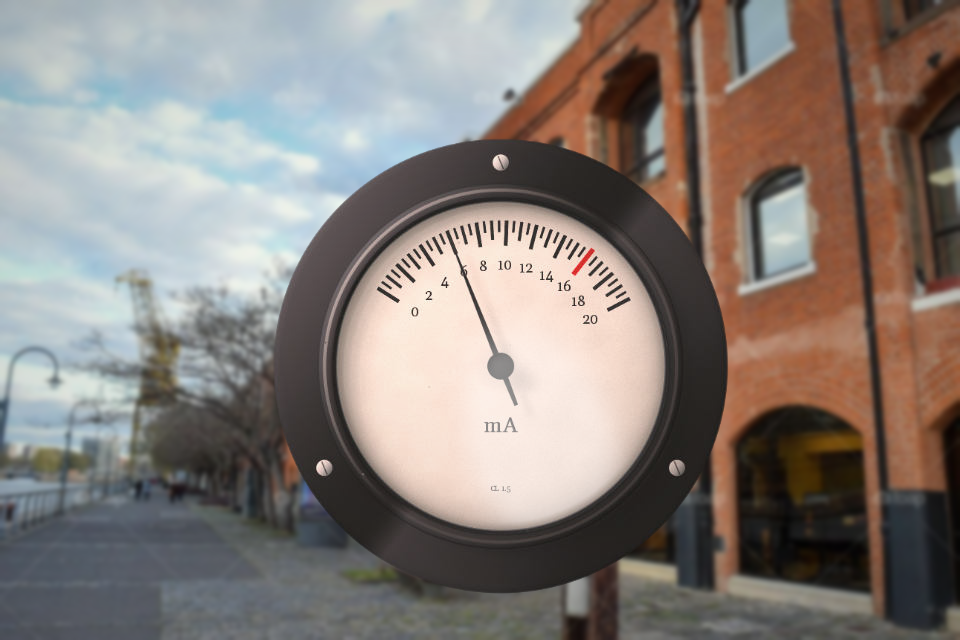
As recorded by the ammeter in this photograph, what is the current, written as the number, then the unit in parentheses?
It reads 6 (mA)
